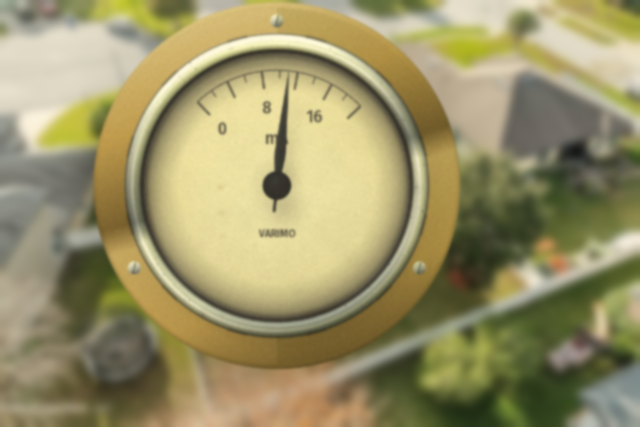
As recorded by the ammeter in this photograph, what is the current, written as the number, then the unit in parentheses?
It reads 11 (mA)
